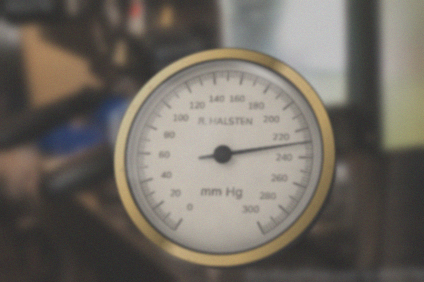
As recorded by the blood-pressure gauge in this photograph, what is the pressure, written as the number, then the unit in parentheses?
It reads 230 (mmHg)
